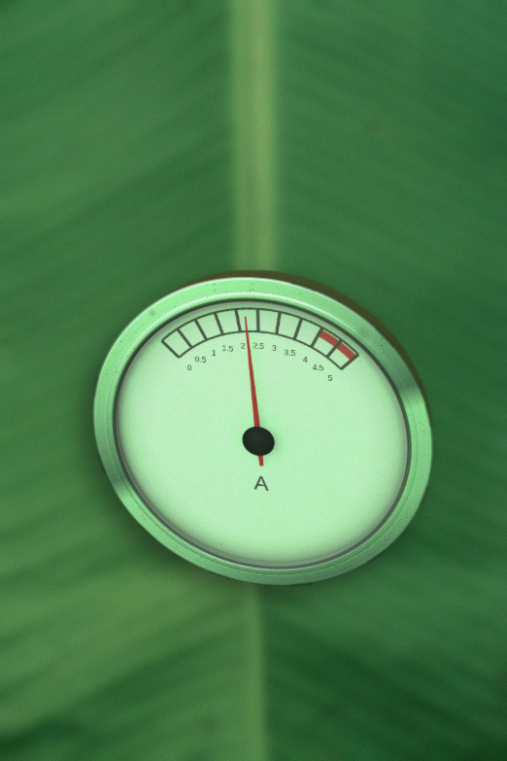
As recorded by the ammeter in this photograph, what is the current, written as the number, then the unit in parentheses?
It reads 2.25 (A)
